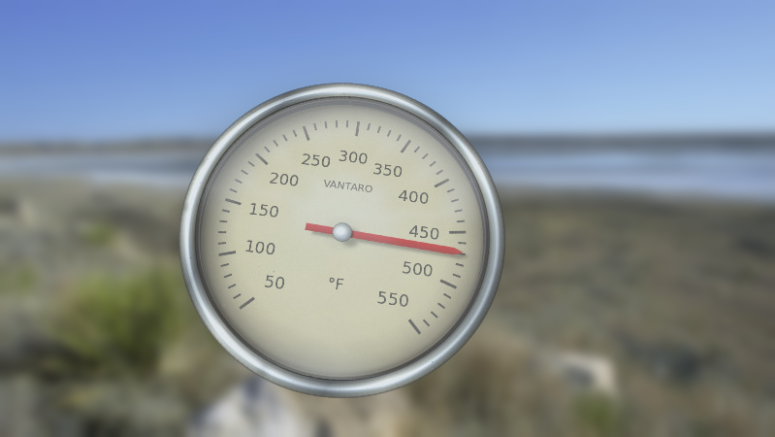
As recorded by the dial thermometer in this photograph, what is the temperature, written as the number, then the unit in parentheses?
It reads 470 (°F)
